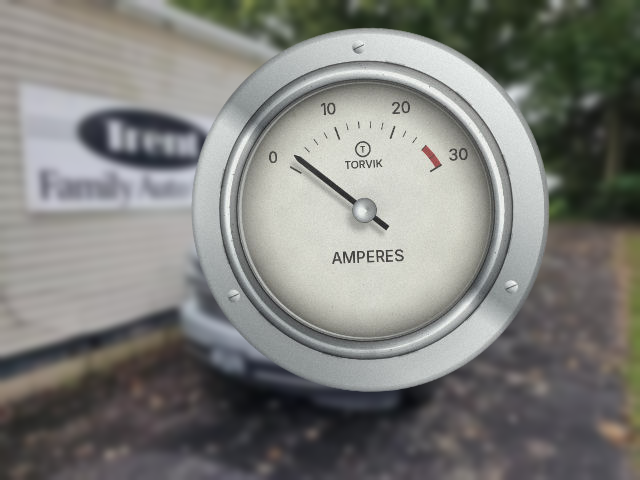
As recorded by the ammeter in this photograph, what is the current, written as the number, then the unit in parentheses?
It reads 2 (A)
